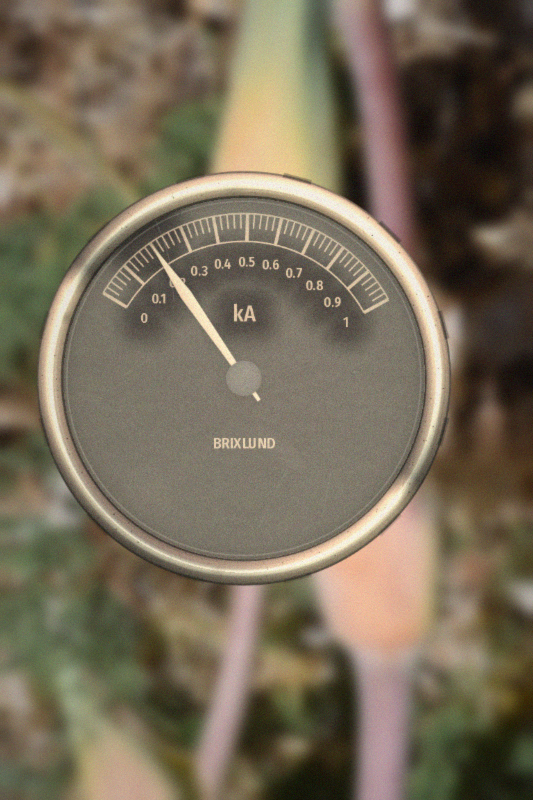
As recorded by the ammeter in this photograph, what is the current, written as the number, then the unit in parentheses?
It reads 0.2 (kA)
